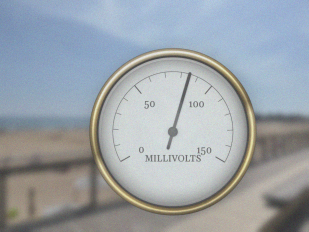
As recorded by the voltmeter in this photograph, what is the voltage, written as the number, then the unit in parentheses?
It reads 85 (mV)
